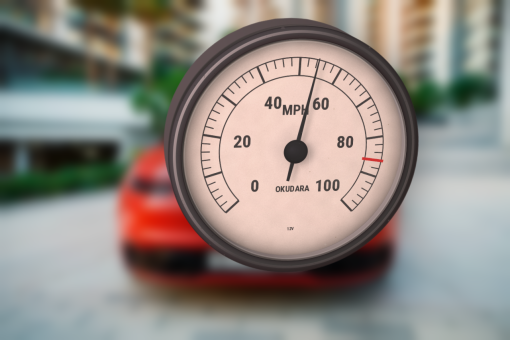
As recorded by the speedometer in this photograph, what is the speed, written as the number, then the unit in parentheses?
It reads 54 (mph)
